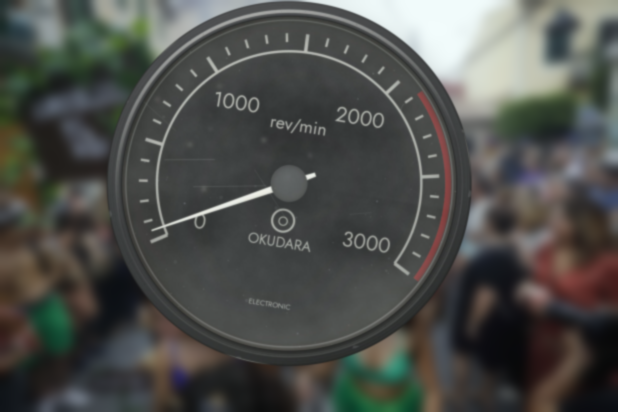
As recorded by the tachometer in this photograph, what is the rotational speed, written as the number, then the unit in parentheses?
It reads 50 (rpm)
